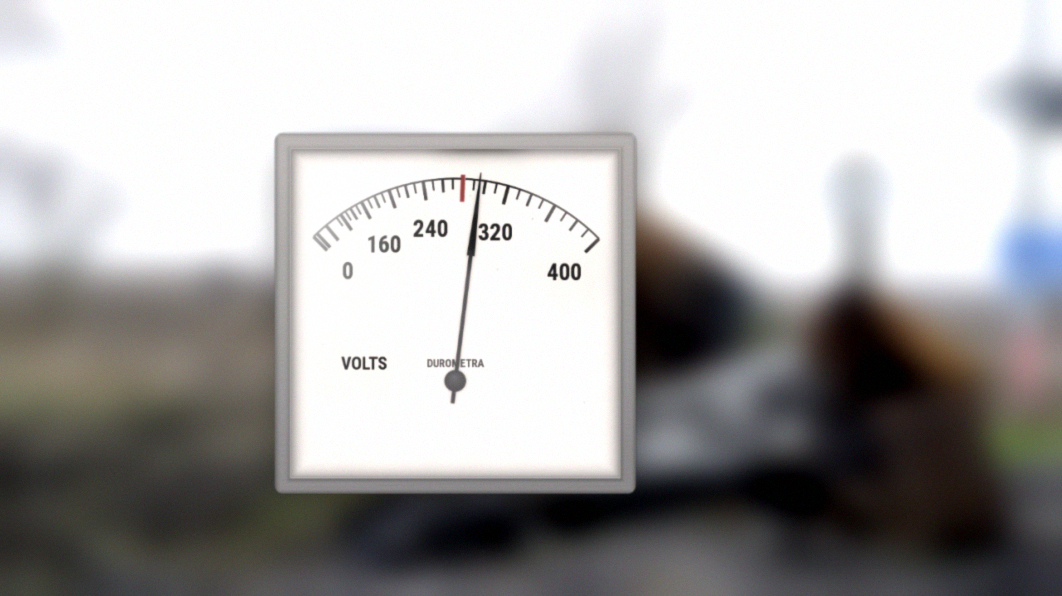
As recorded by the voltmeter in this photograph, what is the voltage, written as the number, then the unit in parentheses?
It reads 295 (V)
